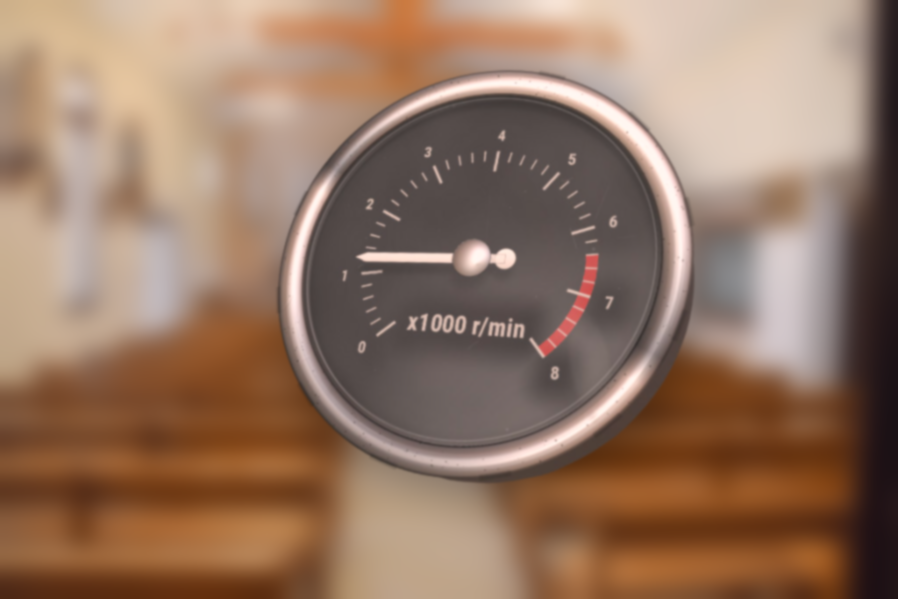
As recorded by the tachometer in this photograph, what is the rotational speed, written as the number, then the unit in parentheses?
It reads 1200 (rpm)
